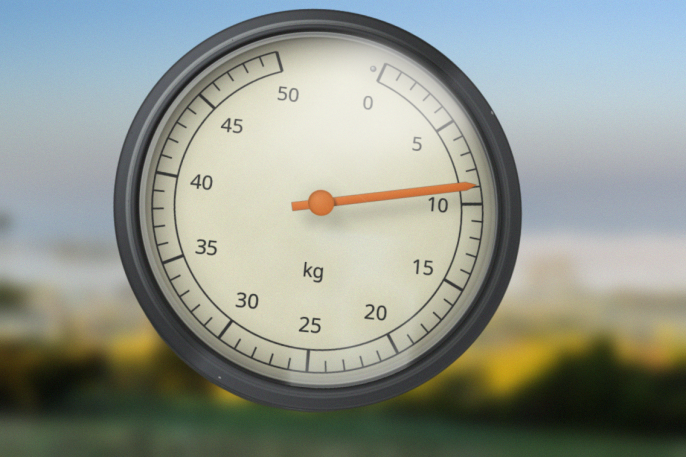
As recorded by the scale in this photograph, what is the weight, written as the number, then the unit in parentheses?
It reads 9 (kg)
